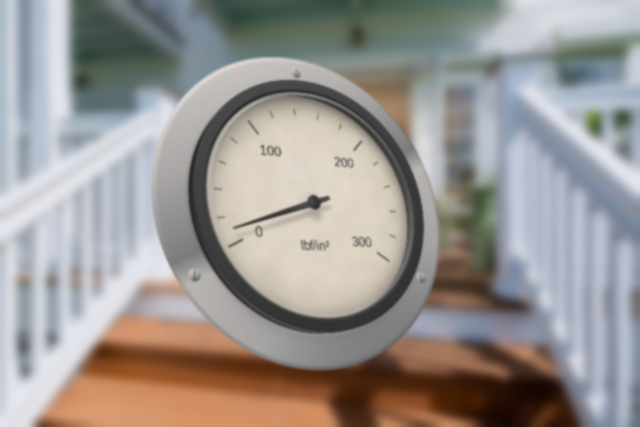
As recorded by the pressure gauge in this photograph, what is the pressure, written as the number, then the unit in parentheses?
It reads 10 (psi)
